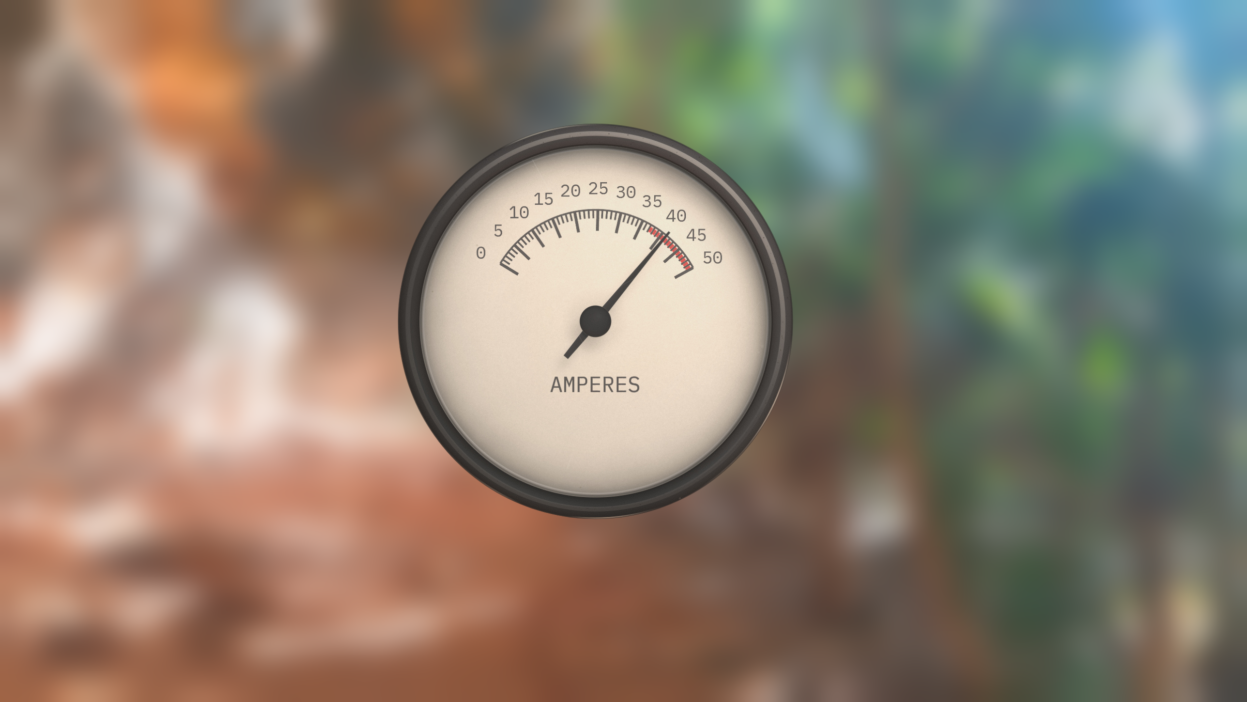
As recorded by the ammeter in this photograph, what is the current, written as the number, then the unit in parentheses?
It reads 41 (A)
